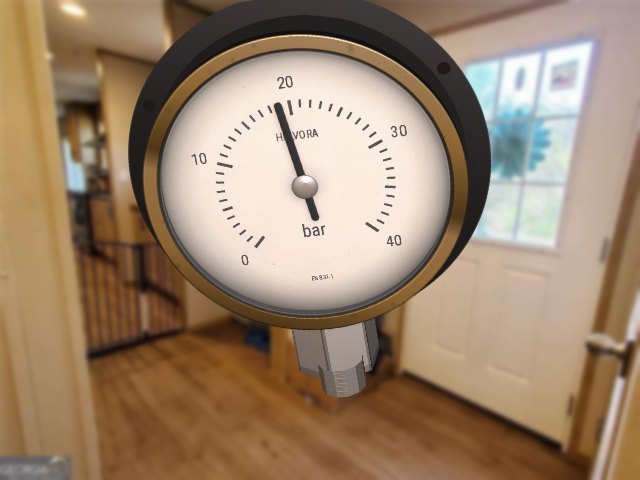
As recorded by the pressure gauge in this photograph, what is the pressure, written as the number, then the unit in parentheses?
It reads 19 (bar)
